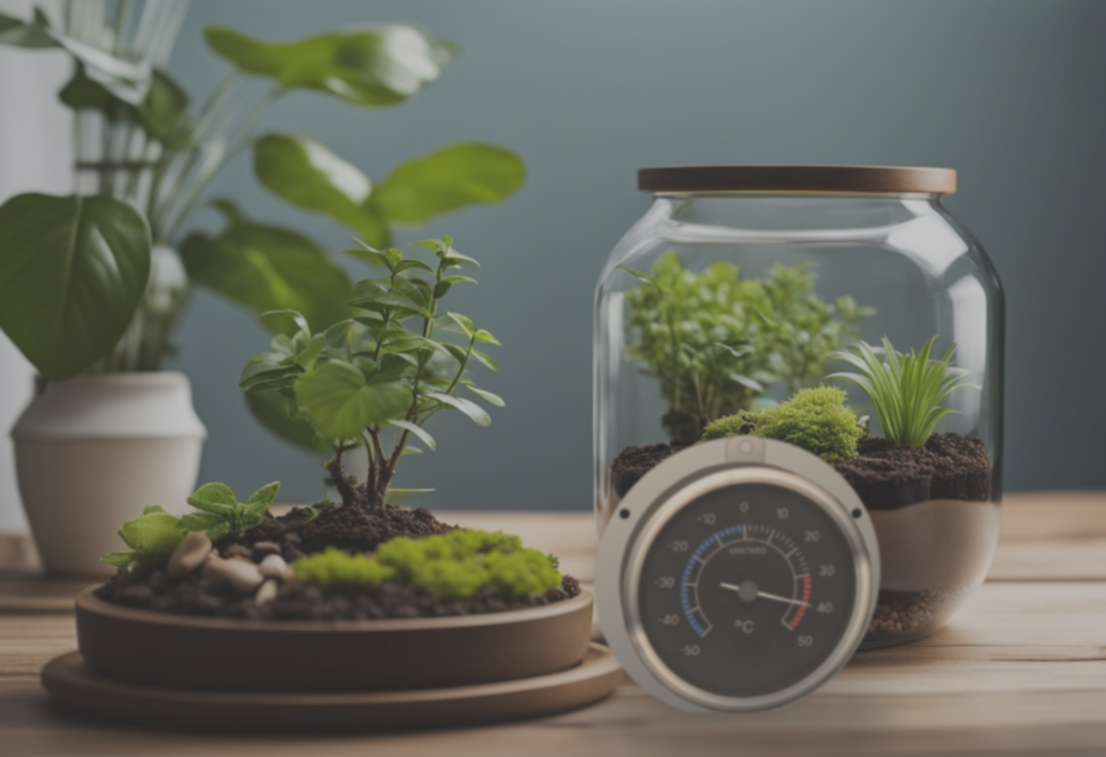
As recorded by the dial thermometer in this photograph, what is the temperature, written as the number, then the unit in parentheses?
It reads 40 (°C)
